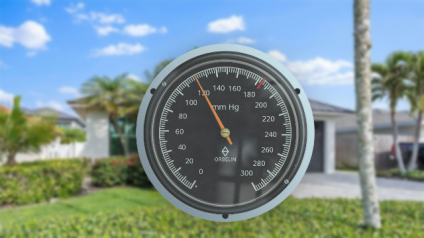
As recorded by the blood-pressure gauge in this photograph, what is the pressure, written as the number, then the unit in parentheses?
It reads 120 (mmHg)
